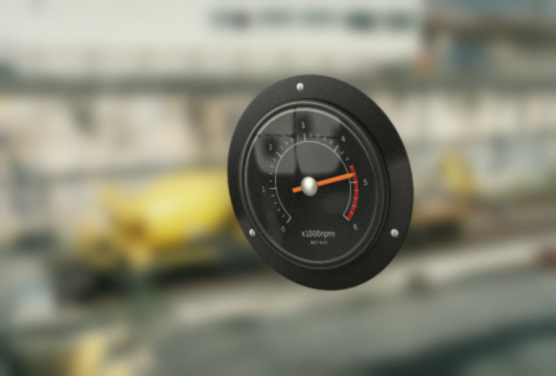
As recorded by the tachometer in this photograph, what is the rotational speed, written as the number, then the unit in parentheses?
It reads 4800 (rpm)
